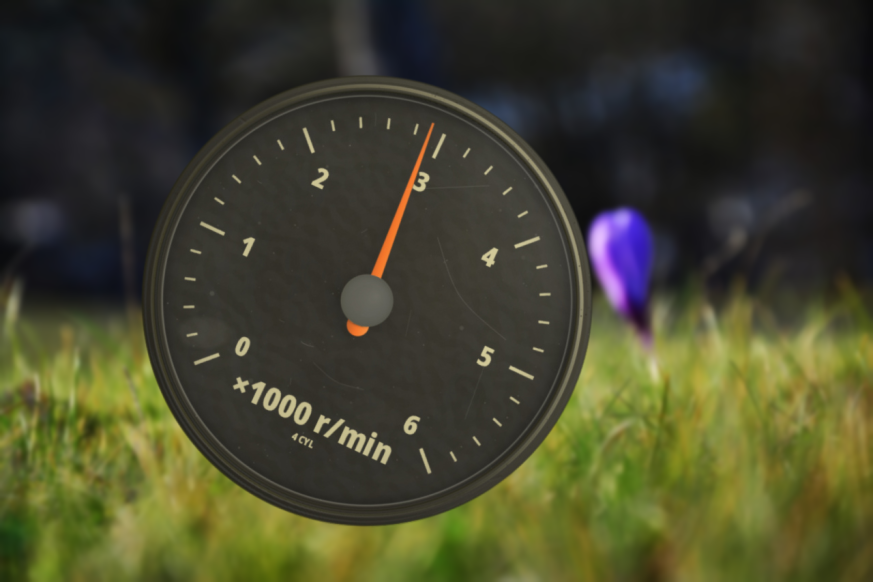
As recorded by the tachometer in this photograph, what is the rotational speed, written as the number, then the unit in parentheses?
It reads 2900 (rpm)
